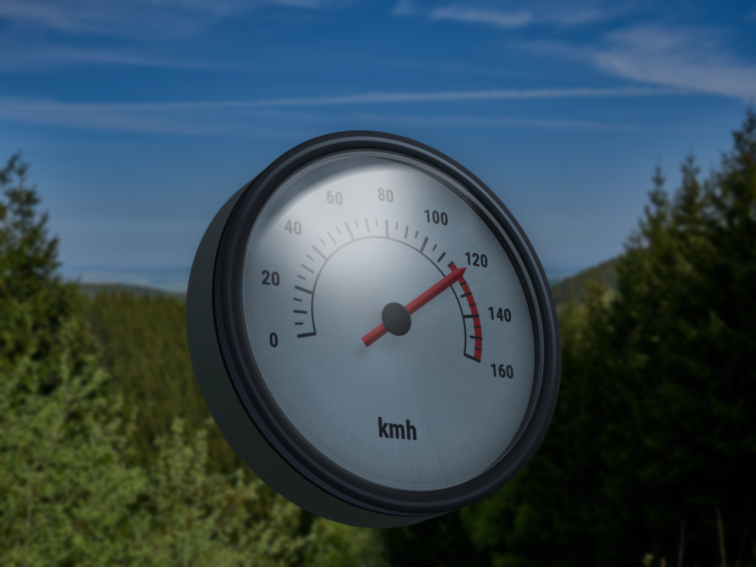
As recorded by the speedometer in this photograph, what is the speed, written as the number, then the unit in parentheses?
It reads 120 (km/h)
